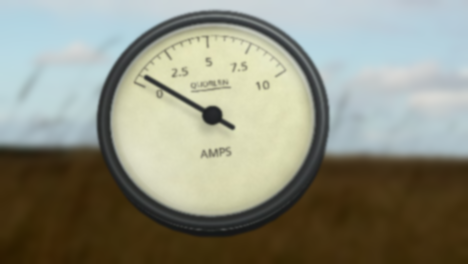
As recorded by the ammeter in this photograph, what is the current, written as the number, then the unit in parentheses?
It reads 0.5 (A)
